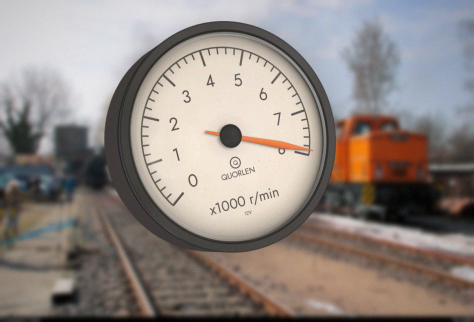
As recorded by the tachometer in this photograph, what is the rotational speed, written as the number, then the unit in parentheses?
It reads 7900 (rpm)
